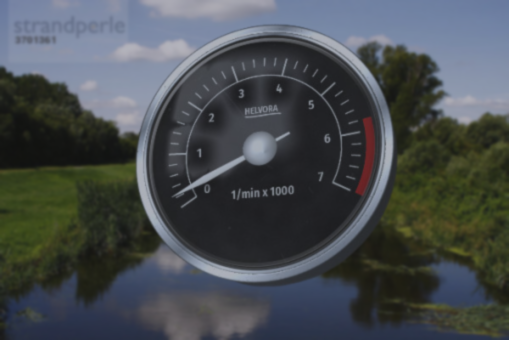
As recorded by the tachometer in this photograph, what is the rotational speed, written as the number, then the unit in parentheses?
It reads 200 (rpm)
